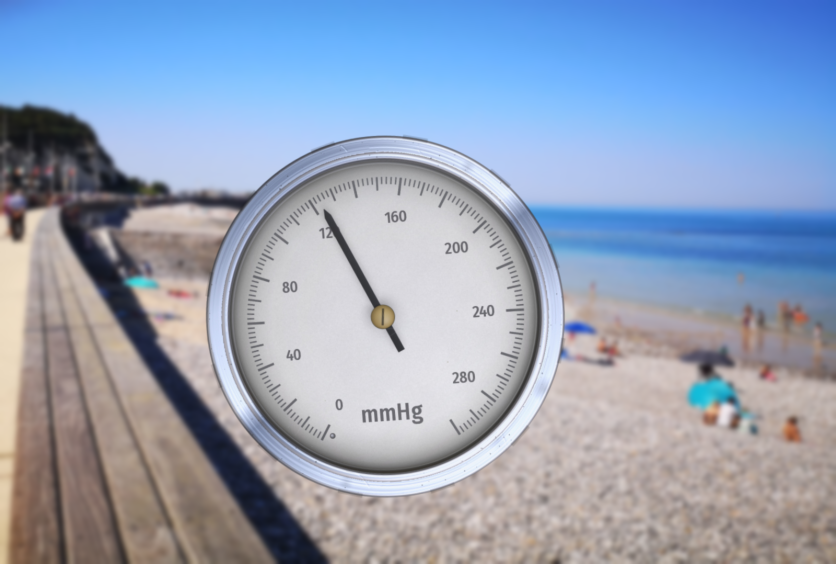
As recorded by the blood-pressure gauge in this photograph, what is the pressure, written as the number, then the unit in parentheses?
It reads 124 (mmHg)
